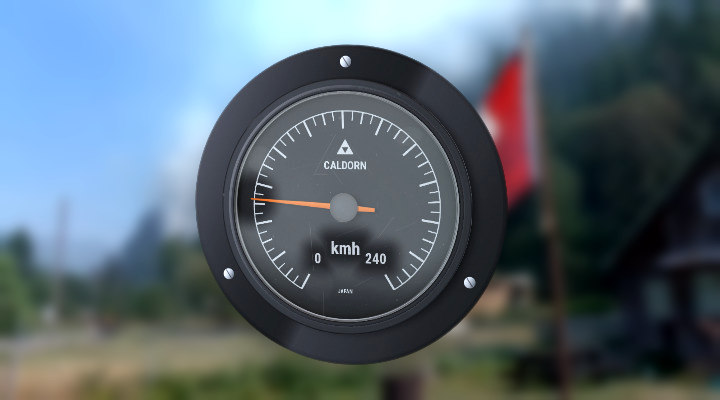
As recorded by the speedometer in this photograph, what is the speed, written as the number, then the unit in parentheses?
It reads 52.5 (km/h)
